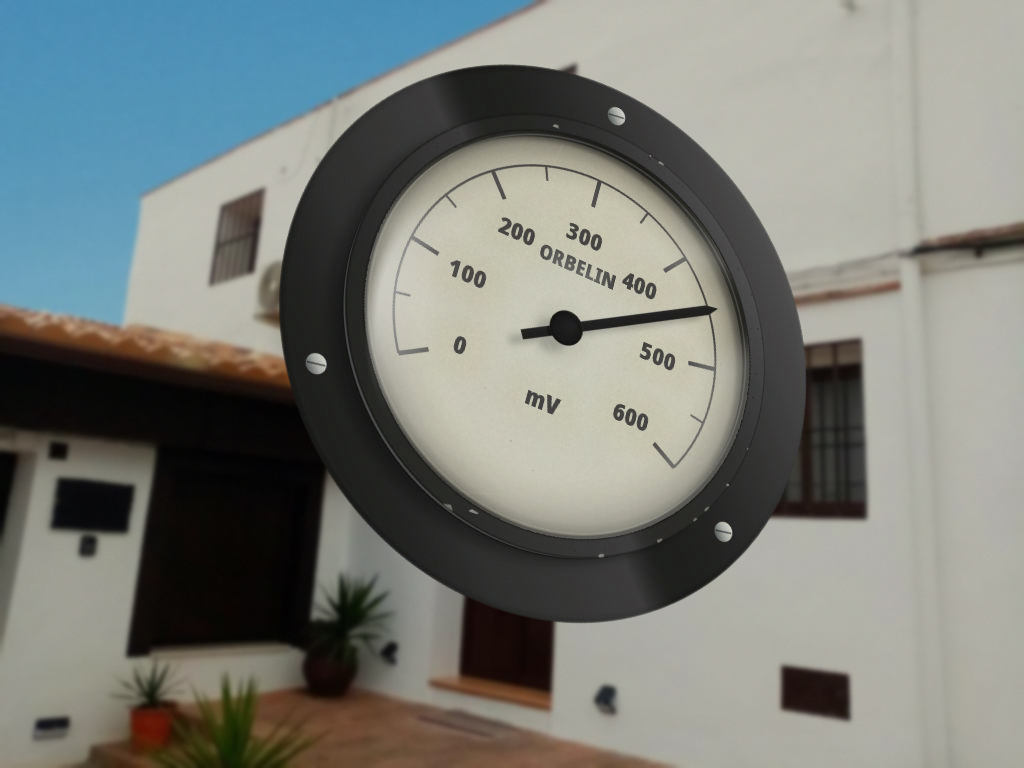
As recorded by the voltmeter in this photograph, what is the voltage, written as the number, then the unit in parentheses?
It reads 450 (mV)
